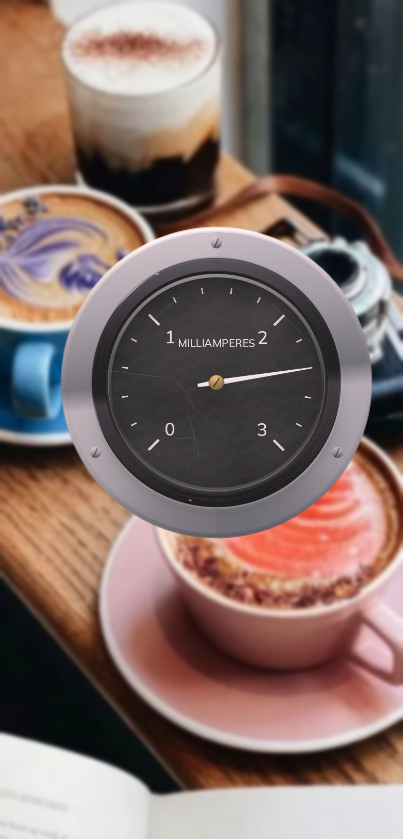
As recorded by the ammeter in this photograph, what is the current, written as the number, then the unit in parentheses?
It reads 2.4 (mA)
